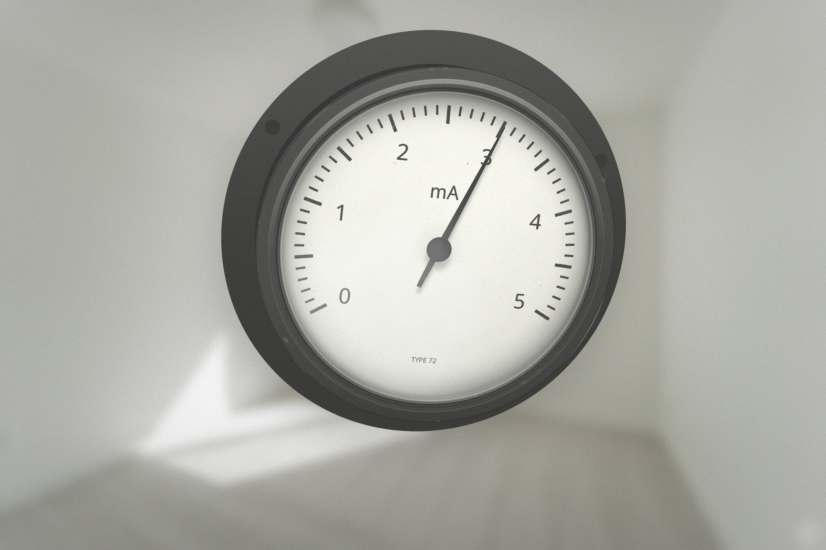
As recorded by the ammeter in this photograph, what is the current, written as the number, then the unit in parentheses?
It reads 3 (mA)
